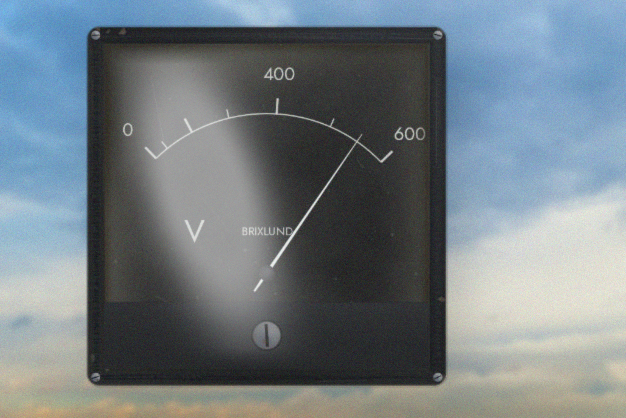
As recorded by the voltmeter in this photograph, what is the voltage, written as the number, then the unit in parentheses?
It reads 550 (V)
